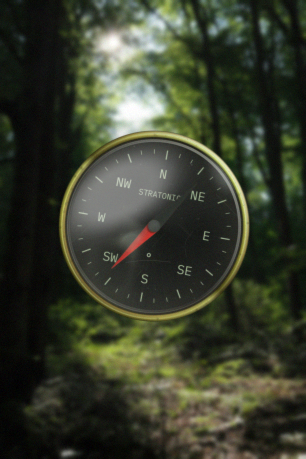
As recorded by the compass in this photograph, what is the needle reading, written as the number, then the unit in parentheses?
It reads 215 (°)
